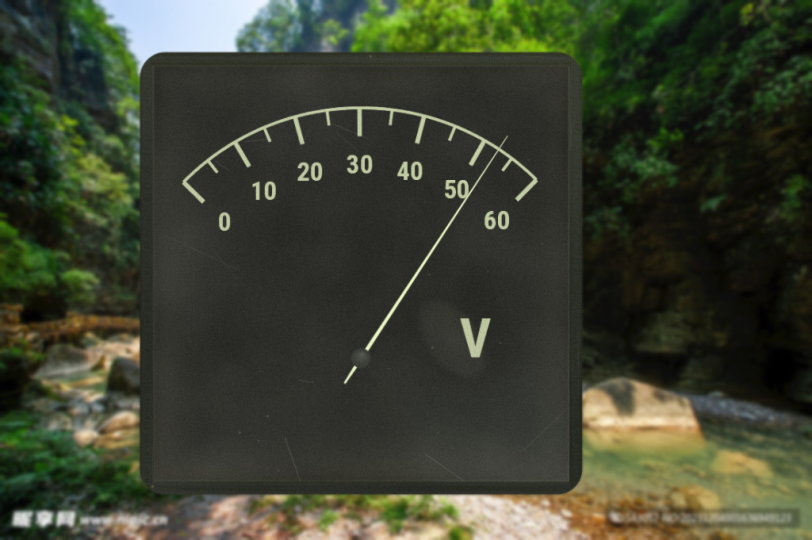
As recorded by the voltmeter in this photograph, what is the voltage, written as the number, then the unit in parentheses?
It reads 52.5 (V)
